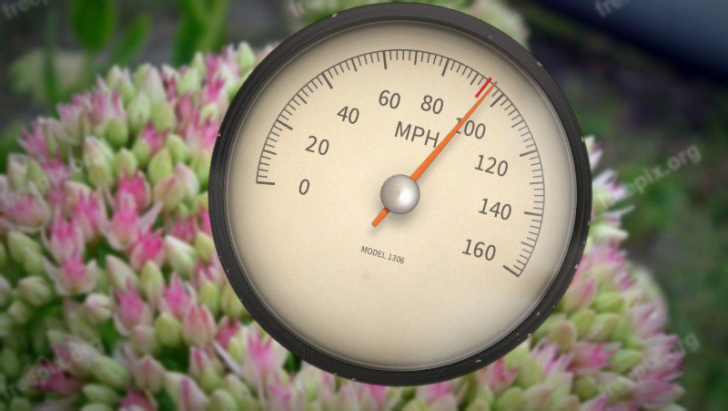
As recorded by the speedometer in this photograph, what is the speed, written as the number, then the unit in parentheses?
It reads 96 (mph)
